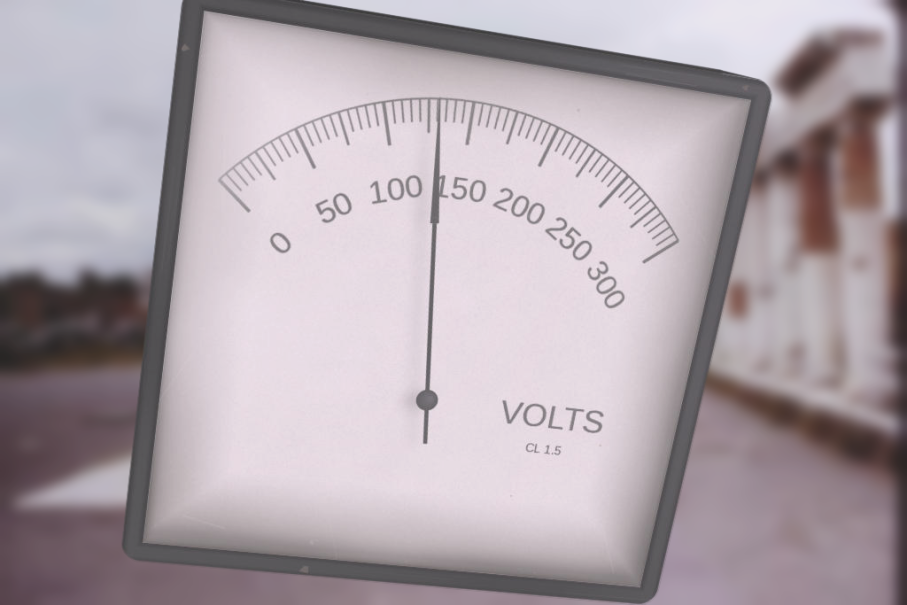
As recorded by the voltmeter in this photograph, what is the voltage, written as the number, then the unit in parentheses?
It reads 130 (V)
